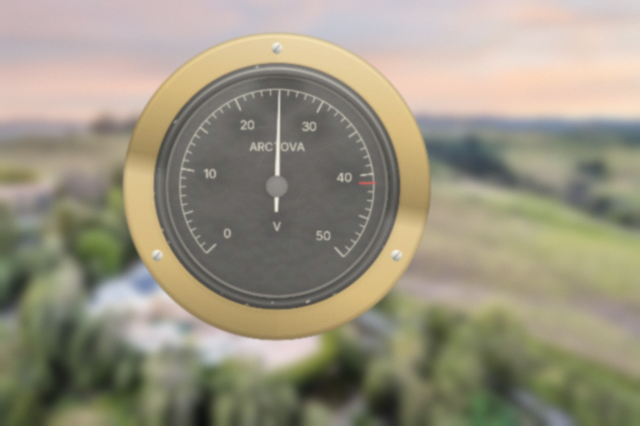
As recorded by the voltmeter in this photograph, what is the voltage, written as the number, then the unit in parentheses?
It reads 25 (V)
